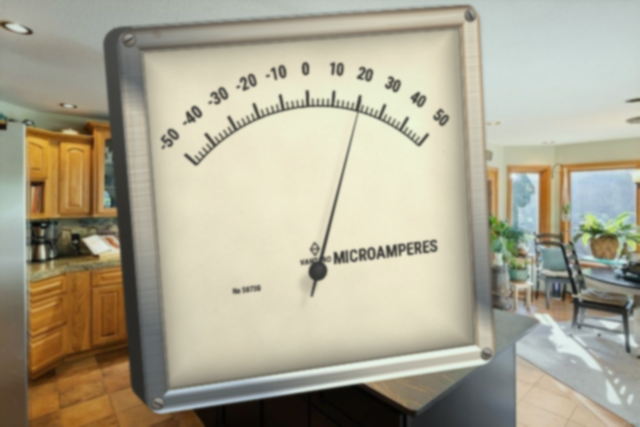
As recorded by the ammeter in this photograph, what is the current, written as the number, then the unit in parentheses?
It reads 20 (µA)
